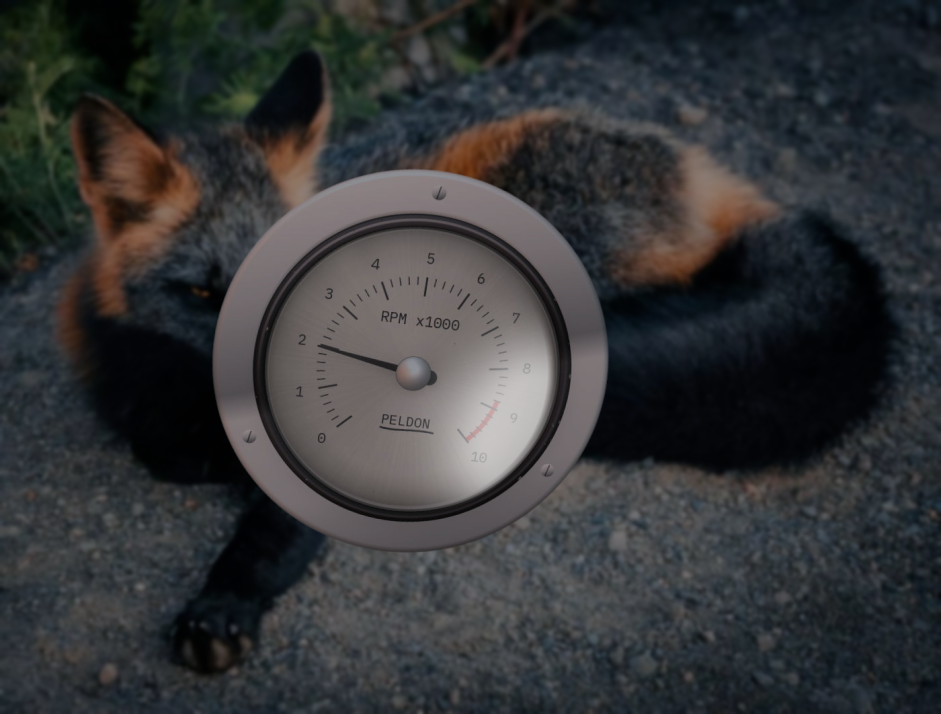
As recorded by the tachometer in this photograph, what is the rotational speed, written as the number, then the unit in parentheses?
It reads 2000 (rpm)
